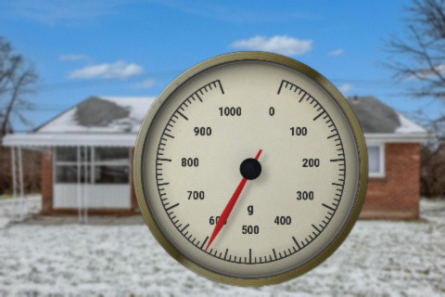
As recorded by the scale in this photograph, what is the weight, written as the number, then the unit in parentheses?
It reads 590 (g)
